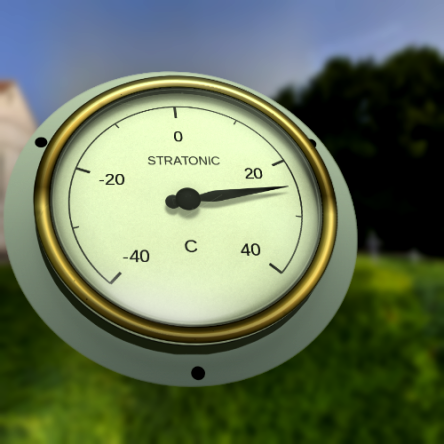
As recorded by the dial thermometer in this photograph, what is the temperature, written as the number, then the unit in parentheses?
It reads 25 (°C)
